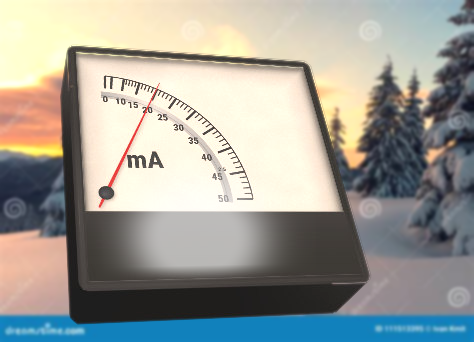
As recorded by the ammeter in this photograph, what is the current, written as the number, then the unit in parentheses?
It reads 20 (mA)
